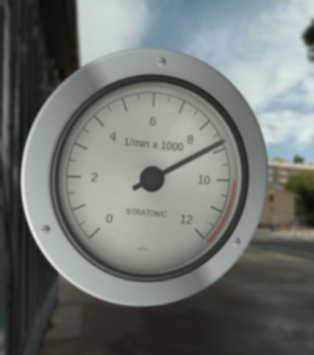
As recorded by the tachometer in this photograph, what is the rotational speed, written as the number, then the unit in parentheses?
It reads 8750 (rpm)
